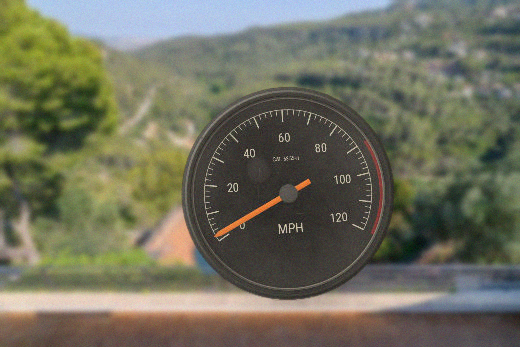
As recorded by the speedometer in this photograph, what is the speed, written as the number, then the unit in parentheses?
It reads 2 (mph)
